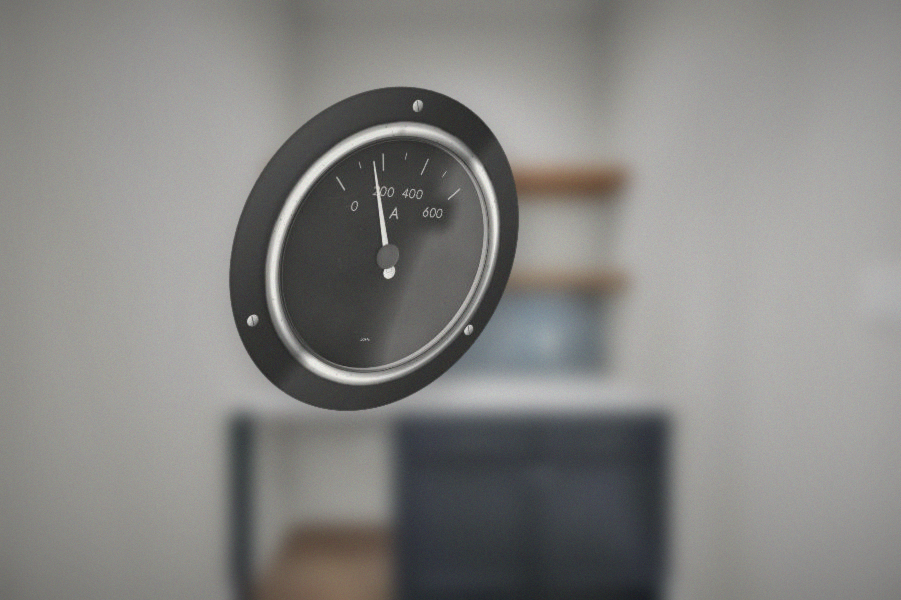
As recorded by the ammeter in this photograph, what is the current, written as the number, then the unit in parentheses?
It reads 150 (A)
